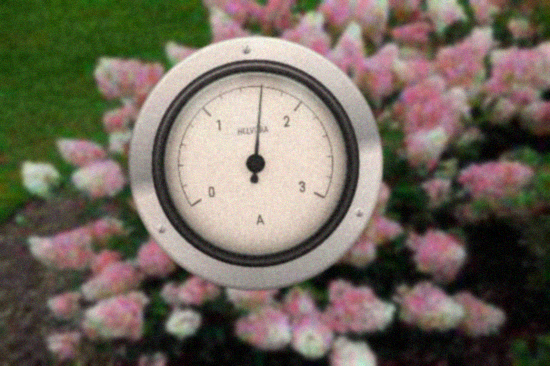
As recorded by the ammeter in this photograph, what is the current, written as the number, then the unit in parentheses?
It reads 1.6 (A)
